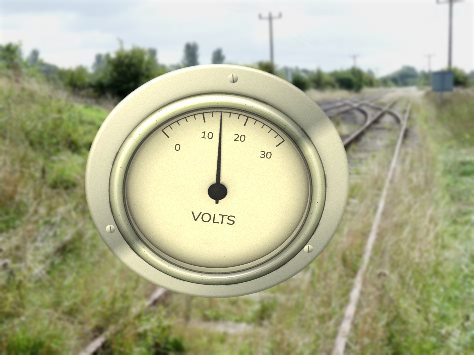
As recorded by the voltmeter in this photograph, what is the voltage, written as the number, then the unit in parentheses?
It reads 14 (V)
